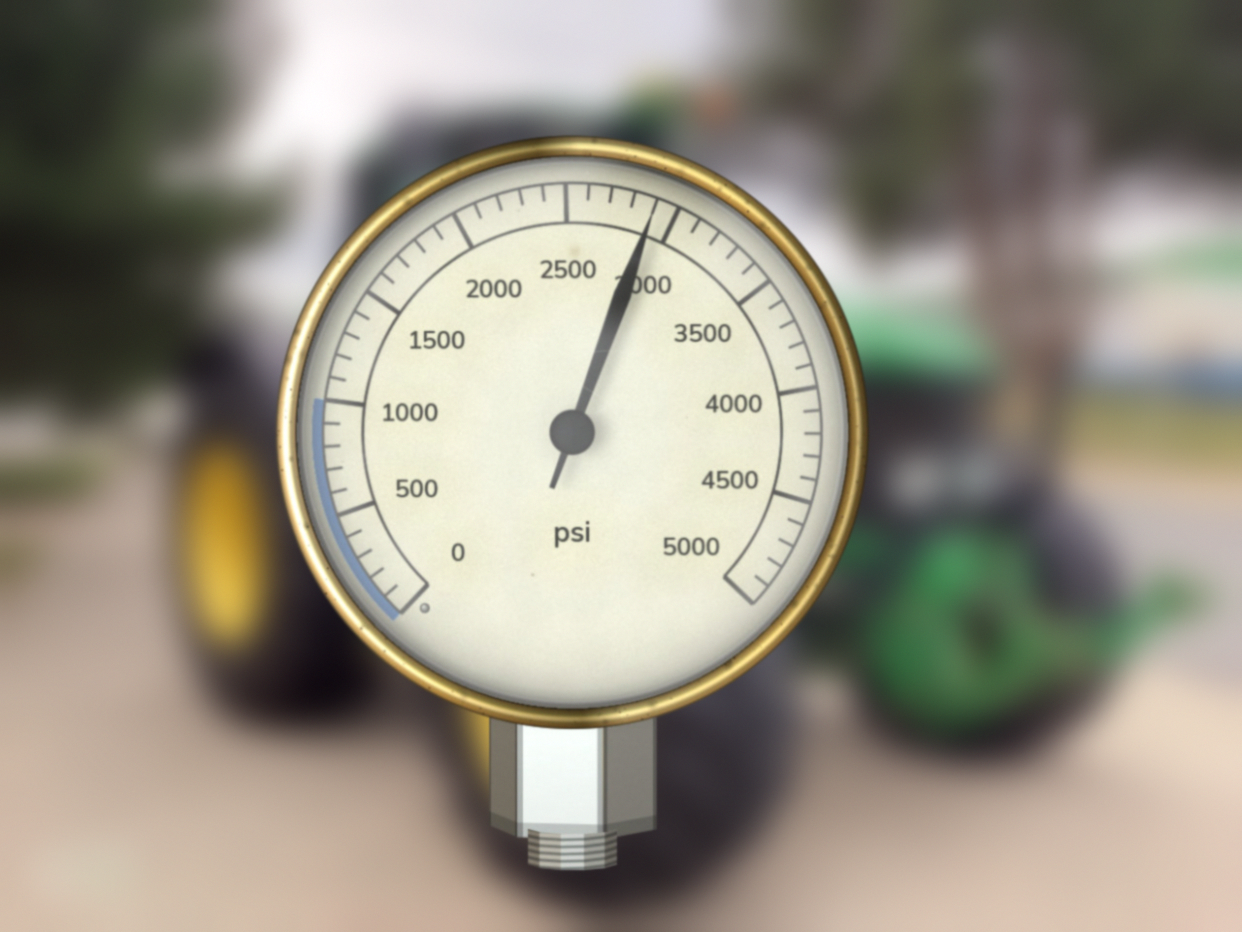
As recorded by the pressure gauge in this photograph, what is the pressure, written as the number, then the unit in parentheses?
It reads 2900 (psi)
